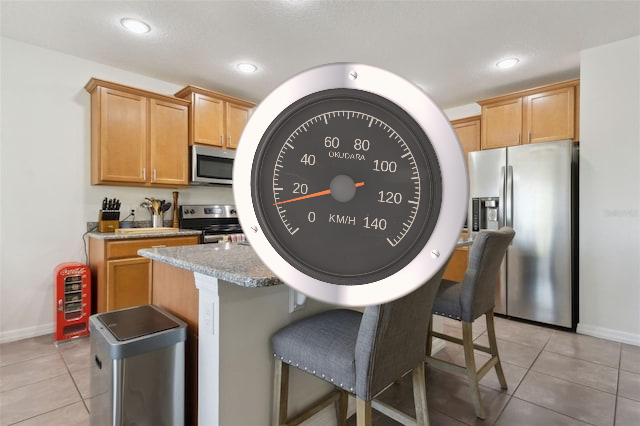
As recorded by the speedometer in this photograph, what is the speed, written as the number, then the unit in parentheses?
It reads 14 (km/h)
